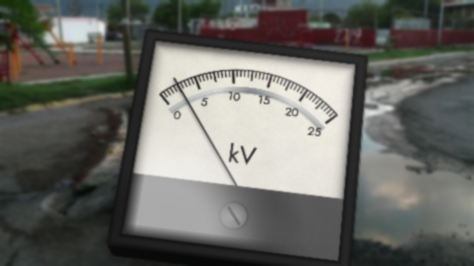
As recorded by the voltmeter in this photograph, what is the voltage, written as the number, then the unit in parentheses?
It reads 2.5 (kV)
